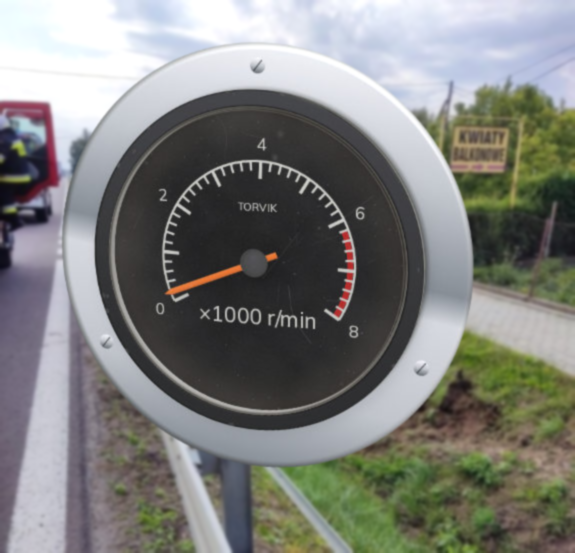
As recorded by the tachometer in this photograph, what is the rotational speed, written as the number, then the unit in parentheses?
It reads 200 (rpm)
